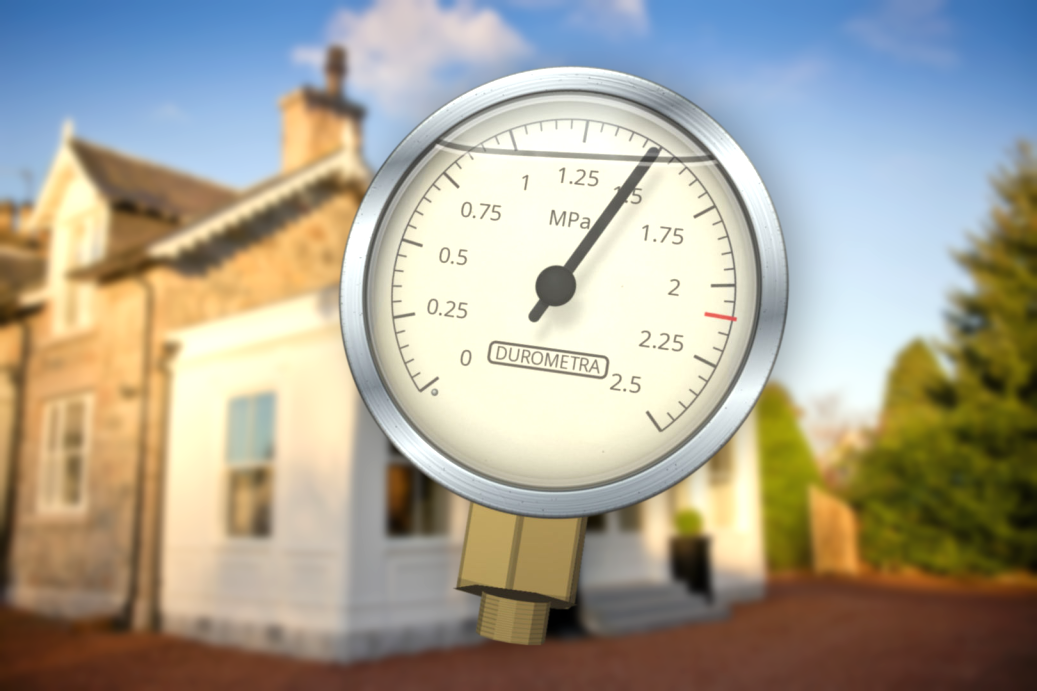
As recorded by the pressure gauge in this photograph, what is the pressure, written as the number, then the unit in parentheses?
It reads 1.5 (MPa)
